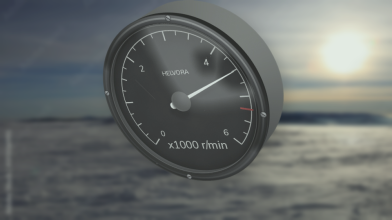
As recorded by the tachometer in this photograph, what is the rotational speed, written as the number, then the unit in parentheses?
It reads 4500 (rpm)
